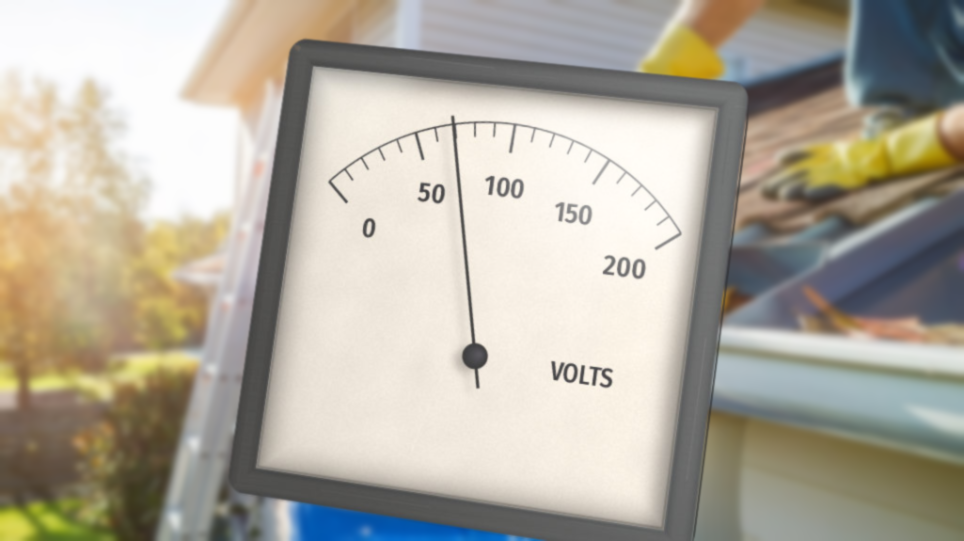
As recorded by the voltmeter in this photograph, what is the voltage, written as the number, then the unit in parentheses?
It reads 70 (V)
